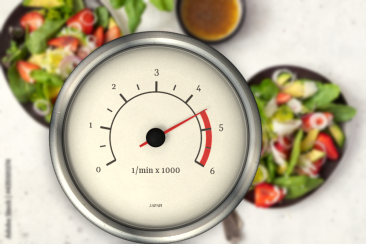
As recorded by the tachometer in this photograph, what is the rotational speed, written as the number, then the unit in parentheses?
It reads 4500 (rpm)
